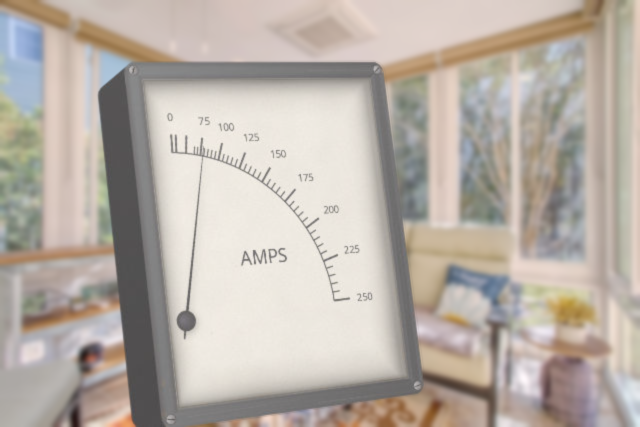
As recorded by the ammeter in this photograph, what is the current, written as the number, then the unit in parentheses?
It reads 75 (A)
